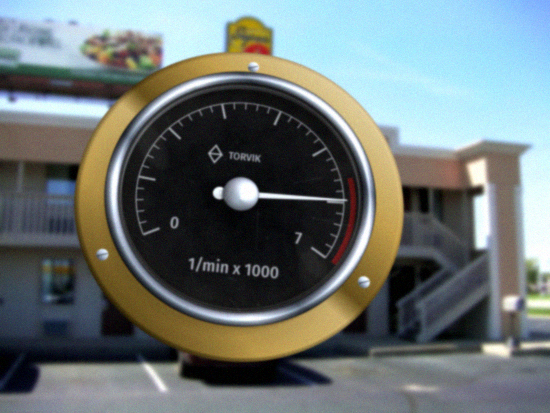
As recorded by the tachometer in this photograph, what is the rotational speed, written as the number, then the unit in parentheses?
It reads 6000 (rpm)
